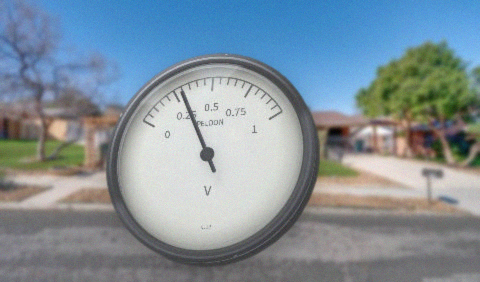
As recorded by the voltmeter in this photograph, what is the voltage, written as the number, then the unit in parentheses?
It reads 0.3 (V)
